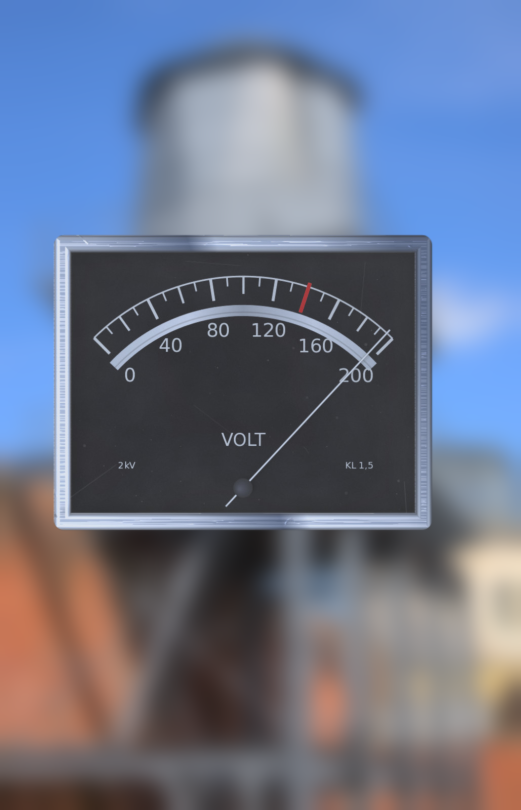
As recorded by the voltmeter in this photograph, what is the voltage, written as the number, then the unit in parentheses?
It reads 195 (V)
